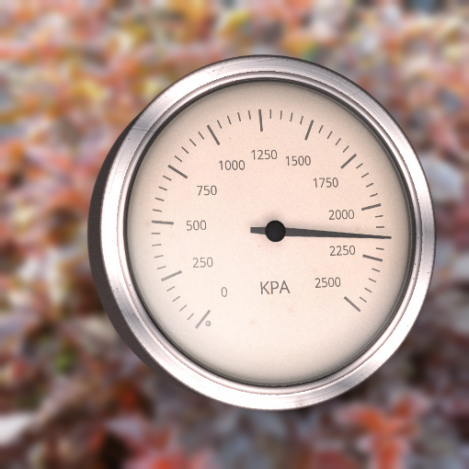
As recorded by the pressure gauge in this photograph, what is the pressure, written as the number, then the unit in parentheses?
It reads 2150 (kPa)
